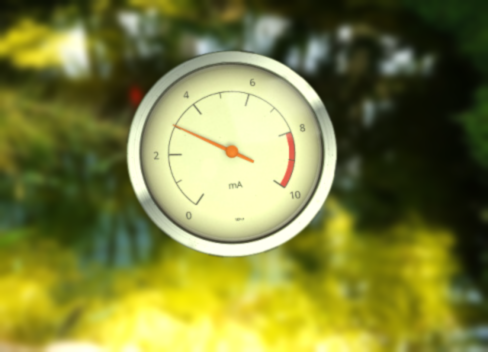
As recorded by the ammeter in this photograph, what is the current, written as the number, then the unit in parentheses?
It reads 3 (mA)
